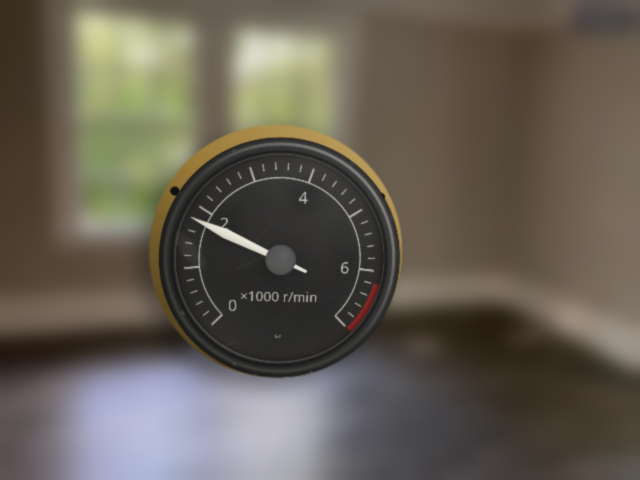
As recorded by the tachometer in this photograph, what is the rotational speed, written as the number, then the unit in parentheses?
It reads 1800 (rpm)
